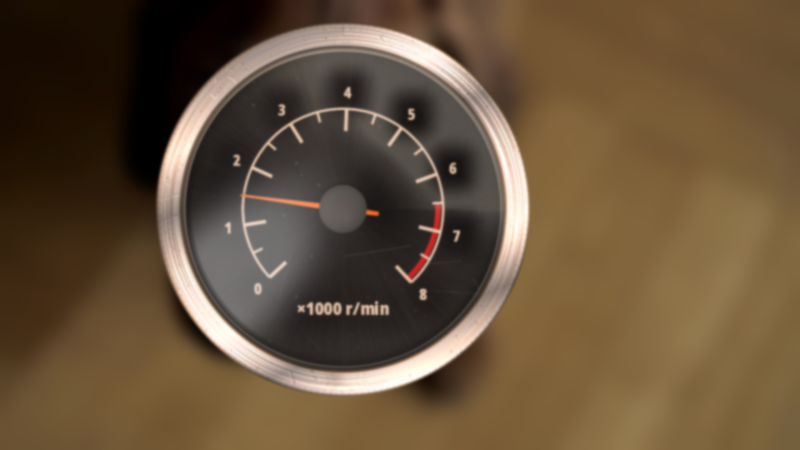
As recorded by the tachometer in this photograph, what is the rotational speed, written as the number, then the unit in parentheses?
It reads 1500 (rpm)
